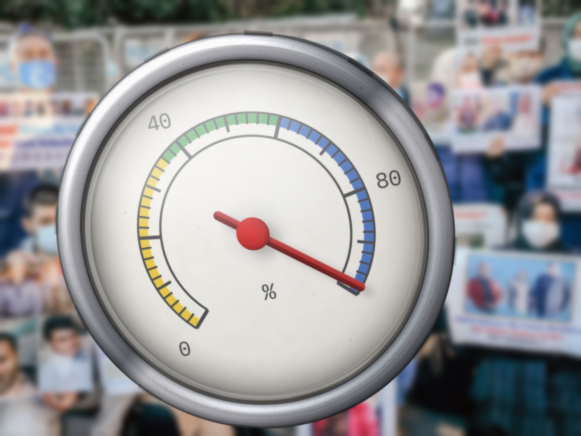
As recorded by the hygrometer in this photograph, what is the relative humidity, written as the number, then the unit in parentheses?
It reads 98 (%)
